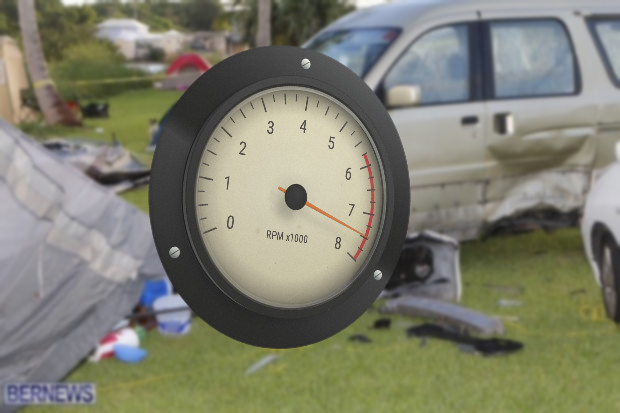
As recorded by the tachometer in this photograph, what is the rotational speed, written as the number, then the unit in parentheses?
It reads 7500 (rpm)
